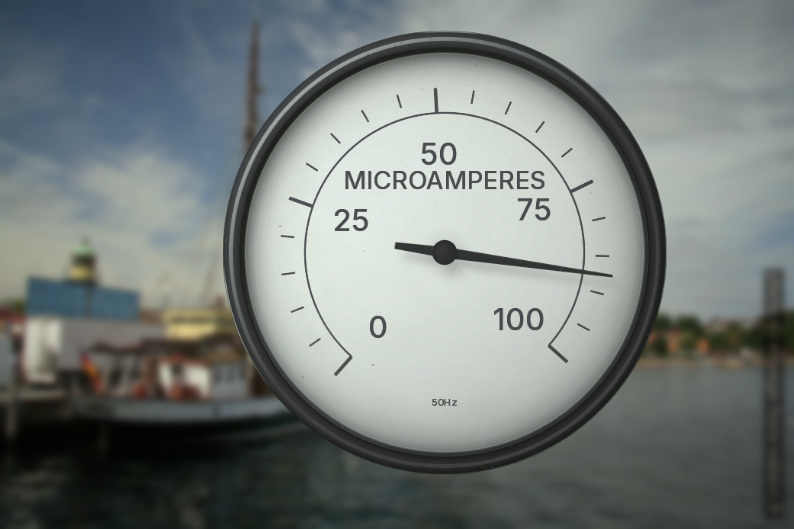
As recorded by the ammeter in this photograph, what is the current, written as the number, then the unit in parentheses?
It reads 87.5 (µA)
